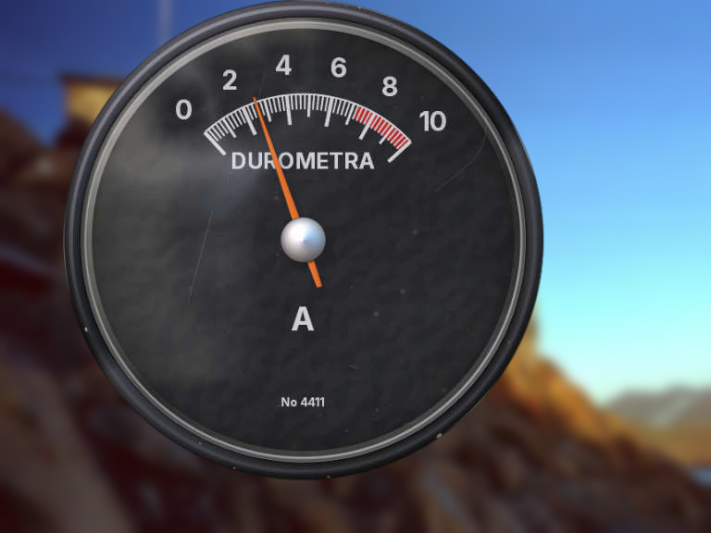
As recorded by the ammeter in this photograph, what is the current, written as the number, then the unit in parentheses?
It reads 2.6 (A)
